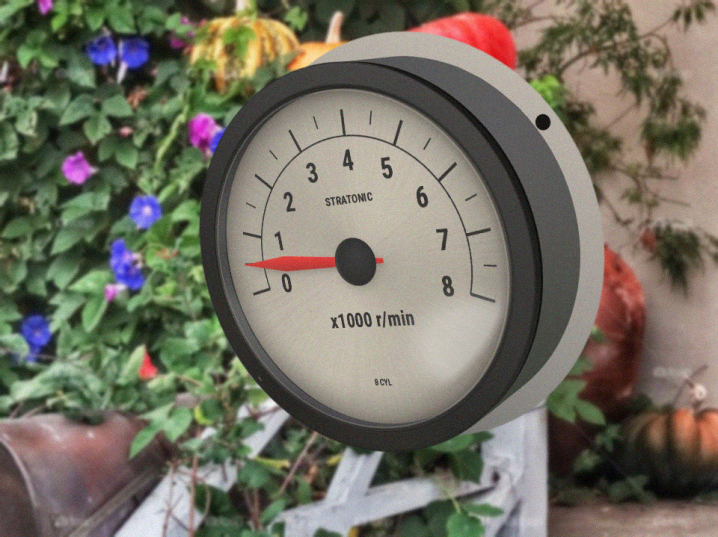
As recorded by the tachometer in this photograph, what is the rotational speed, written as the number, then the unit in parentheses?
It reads 500 (rpm)
